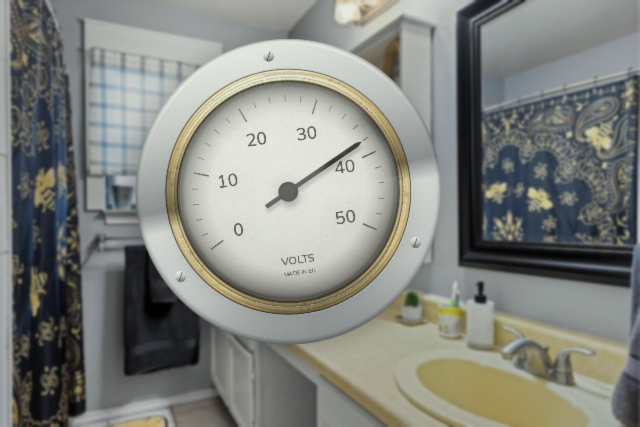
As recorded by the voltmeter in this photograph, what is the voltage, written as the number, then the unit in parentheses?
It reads 38 (V)
